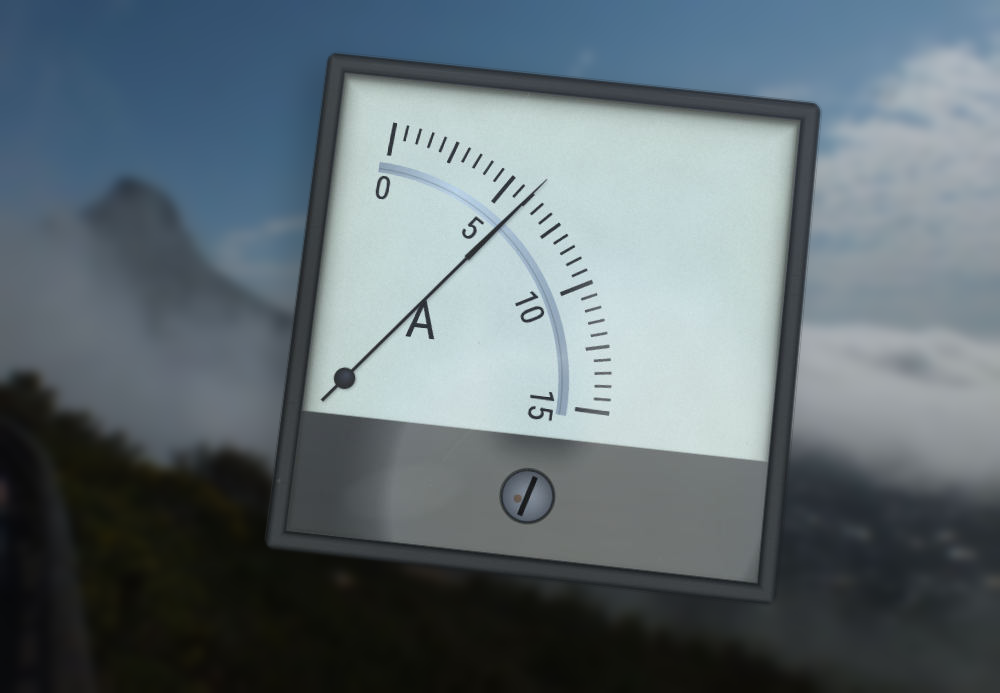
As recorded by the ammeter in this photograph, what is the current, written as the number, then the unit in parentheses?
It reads 6 (A)
